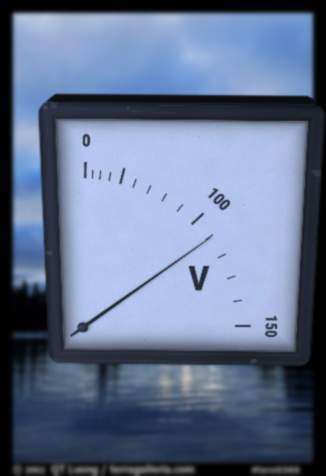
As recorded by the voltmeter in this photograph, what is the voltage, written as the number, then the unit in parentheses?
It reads 110 (V)
